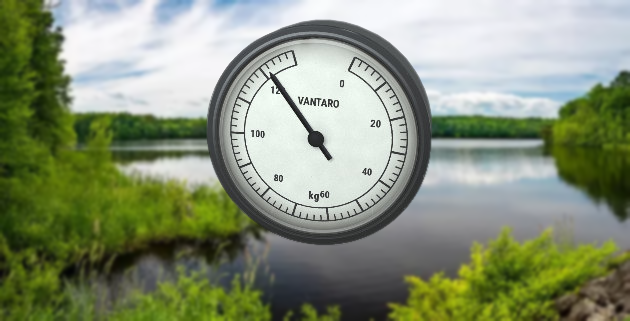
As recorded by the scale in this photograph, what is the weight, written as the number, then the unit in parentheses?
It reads 122 (kg)
